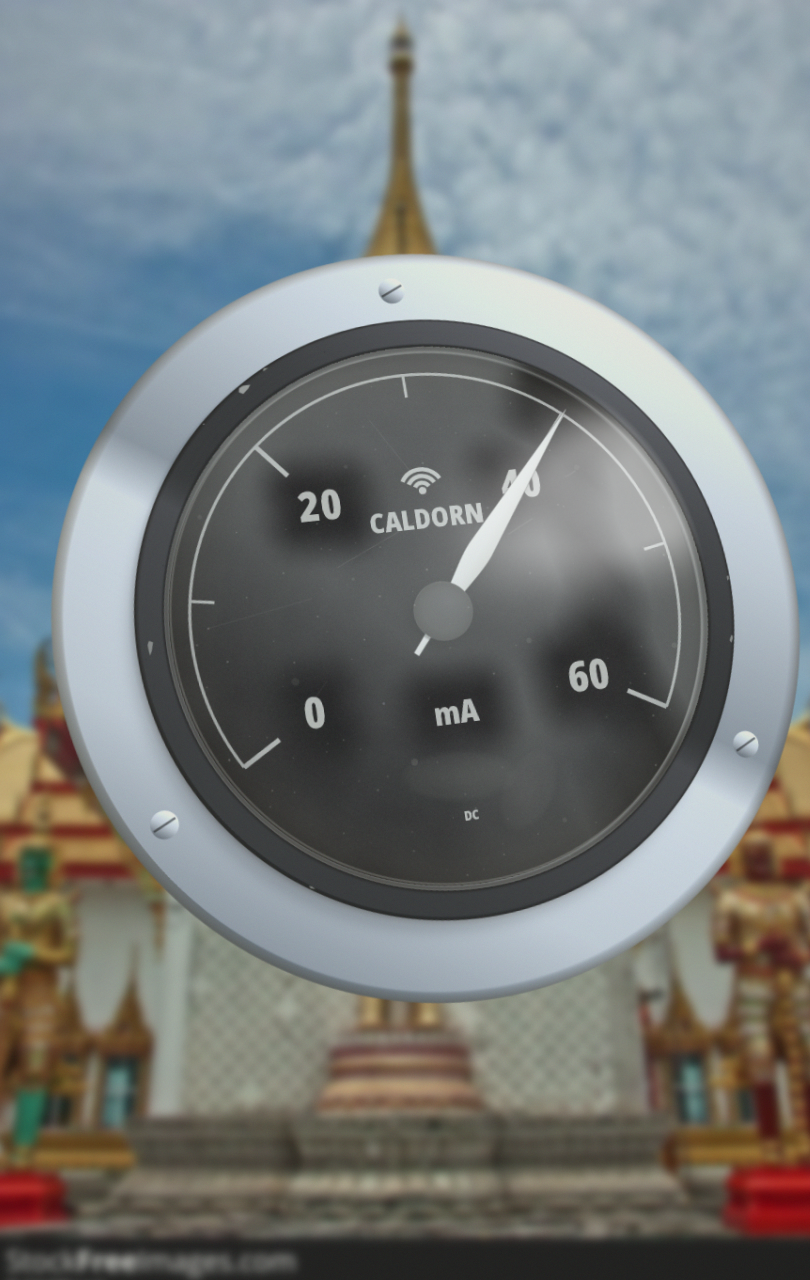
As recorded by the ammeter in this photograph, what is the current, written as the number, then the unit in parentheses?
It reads 40 (mA)
